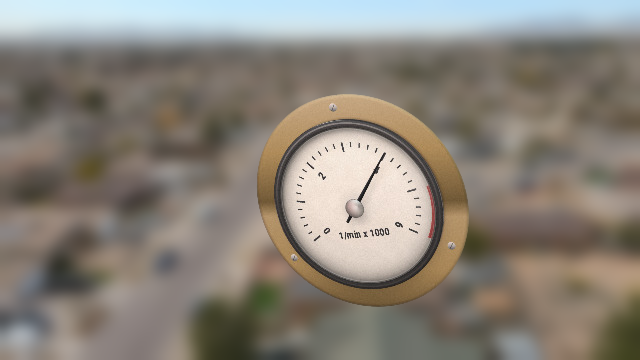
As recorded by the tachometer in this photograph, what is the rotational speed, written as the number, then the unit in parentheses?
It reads 4000 (rpm)
